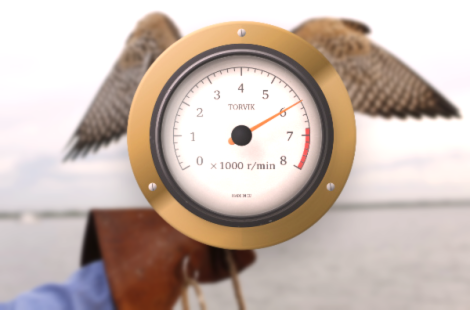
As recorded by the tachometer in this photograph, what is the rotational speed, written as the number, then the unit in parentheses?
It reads 6000 (rpm)
